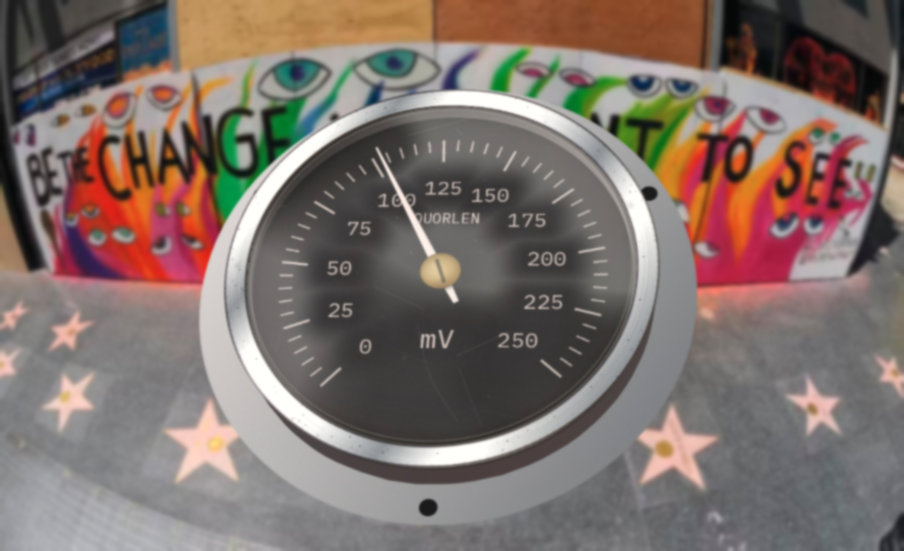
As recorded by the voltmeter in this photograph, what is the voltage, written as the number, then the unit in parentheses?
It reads 102.5 (mV)
